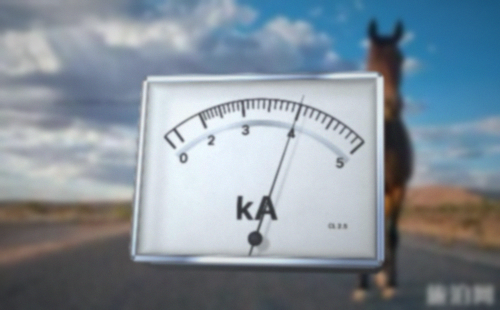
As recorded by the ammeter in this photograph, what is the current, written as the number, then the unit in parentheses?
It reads 4 (kA)
